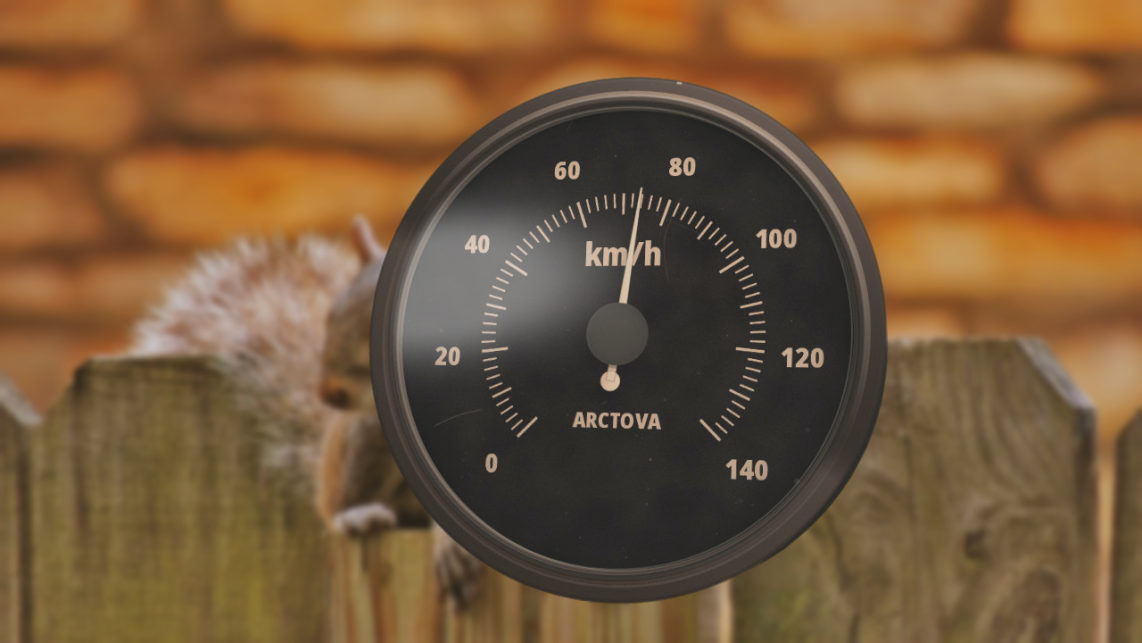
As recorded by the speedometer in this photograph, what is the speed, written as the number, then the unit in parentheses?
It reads 74 (km/h)
